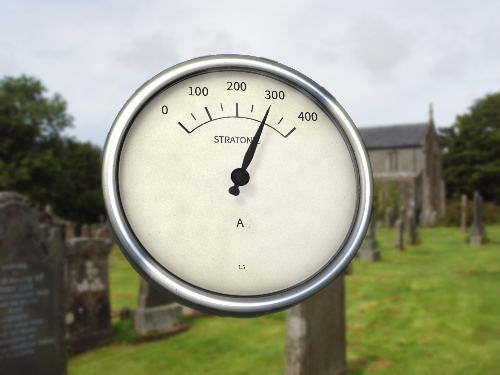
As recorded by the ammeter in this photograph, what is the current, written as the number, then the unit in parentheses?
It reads 300 (A)
